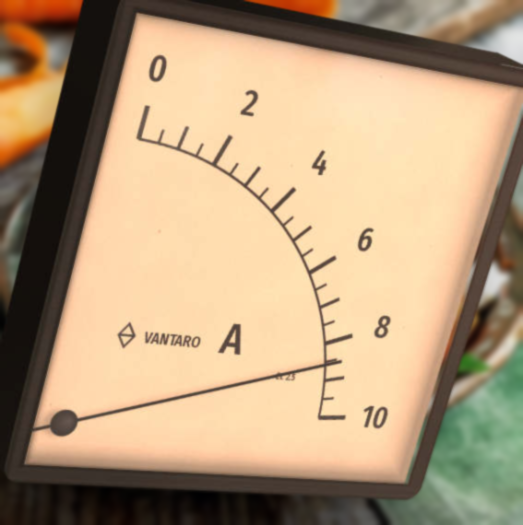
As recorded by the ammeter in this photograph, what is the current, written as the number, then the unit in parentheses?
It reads 8.5 (A)
